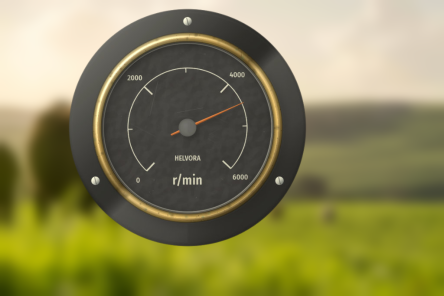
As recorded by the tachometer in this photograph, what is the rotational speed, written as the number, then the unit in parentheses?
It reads 4500 (rpm)
